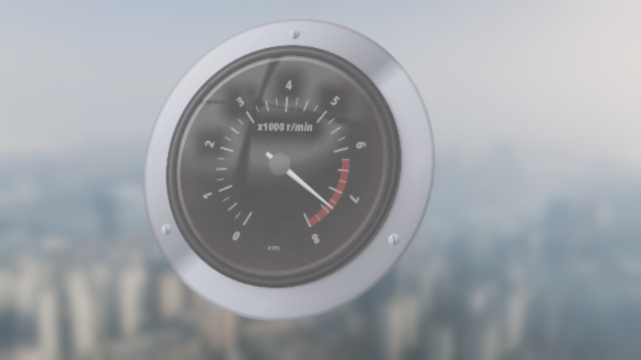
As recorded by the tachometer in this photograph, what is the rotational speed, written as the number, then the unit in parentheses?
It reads 7375 (rpm)
